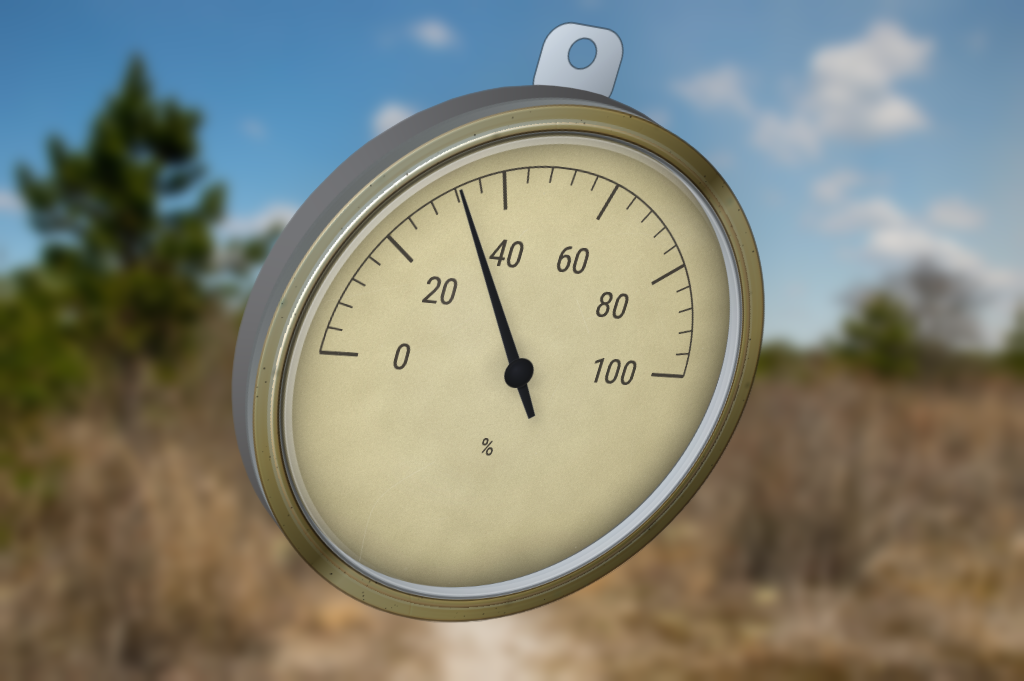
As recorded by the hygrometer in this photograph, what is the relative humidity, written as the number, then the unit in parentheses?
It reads 32 (%)
